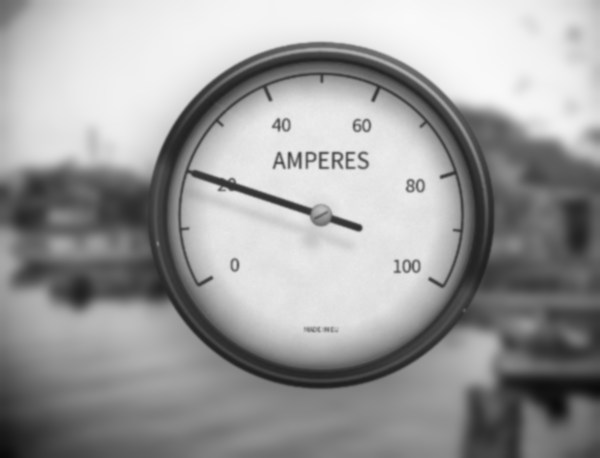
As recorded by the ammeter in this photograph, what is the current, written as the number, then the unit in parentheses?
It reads 20 (A)
